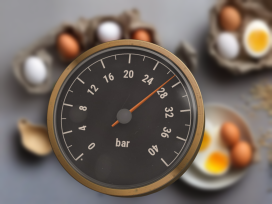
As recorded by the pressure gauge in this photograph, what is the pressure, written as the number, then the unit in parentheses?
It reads 27 (bar)
